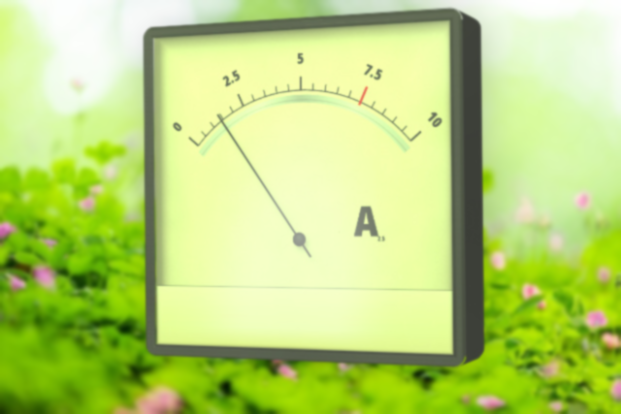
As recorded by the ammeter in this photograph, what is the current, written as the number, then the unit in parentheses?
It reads 1.5 (A)
